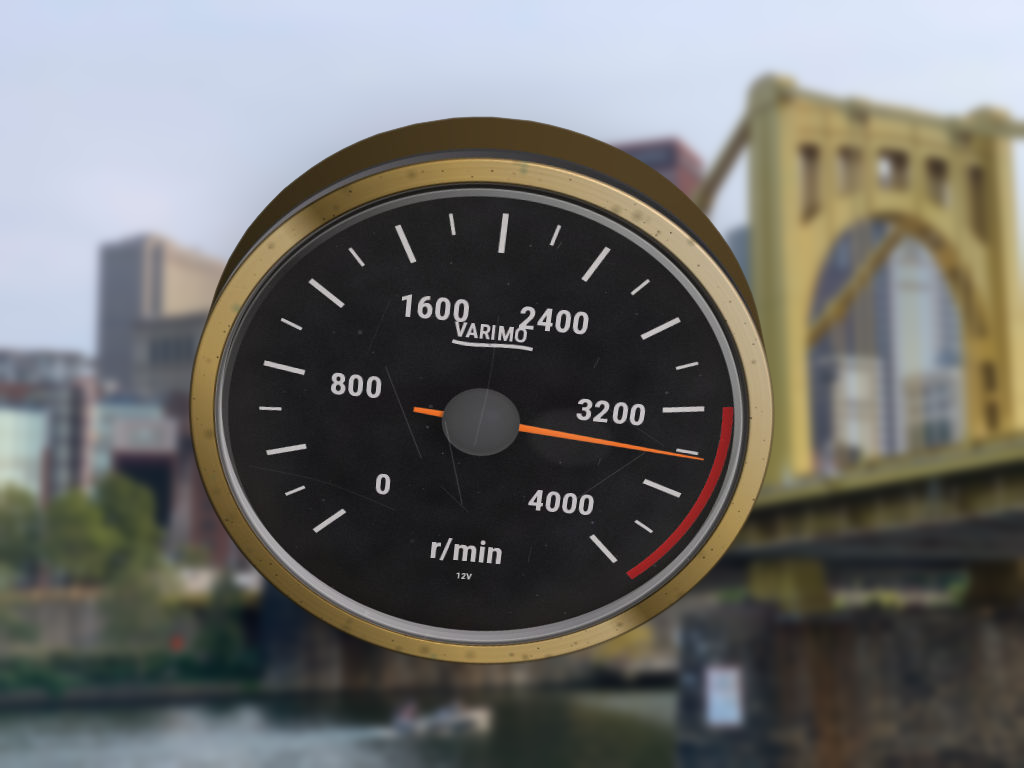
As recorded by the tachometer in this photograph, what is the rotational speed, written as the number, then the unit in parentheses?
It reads 3400 (rpm)
